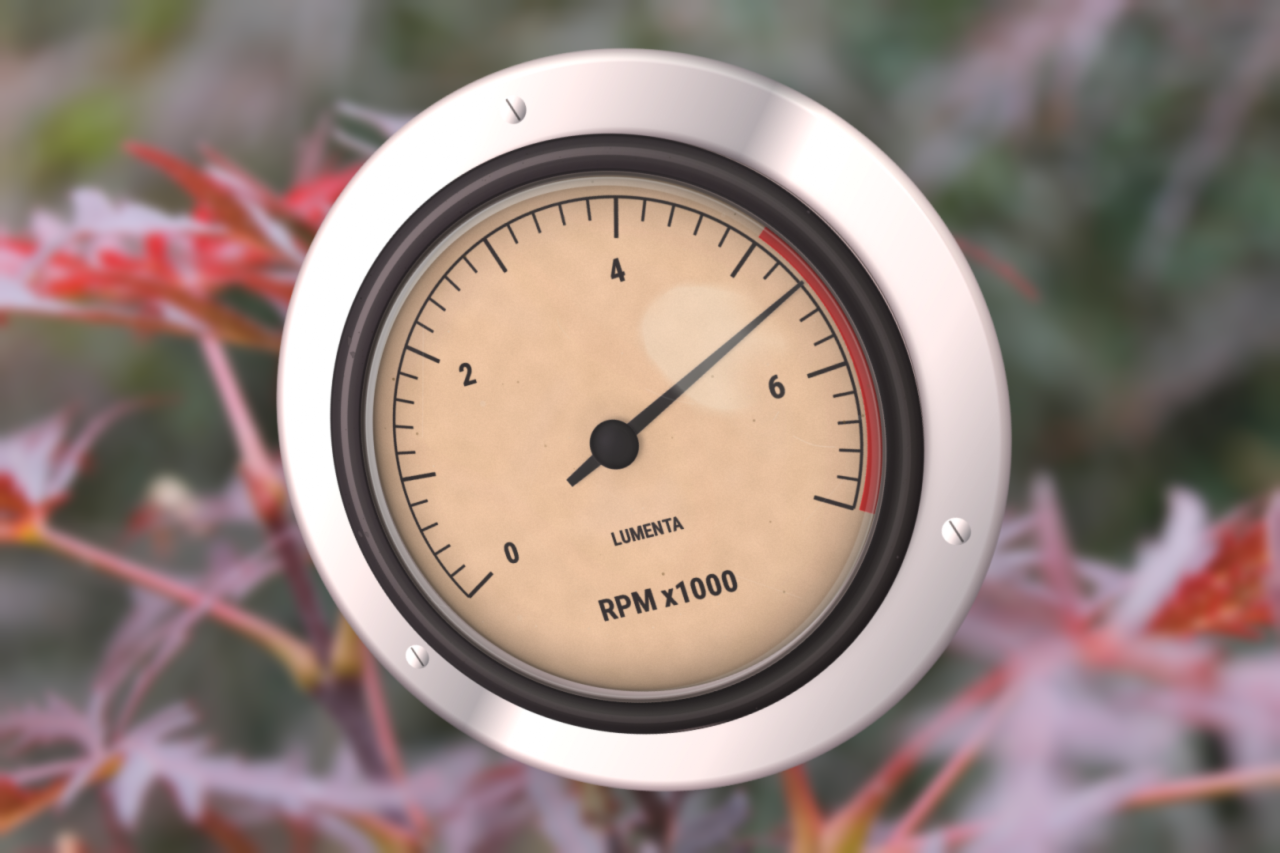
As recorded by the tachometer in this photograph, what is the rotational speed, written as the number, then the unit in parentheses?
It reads 5400 (rpm)
